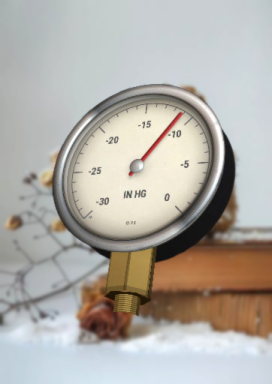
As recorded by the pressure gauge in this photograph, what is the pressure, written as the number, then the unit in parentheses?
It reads -11 (inHg)
